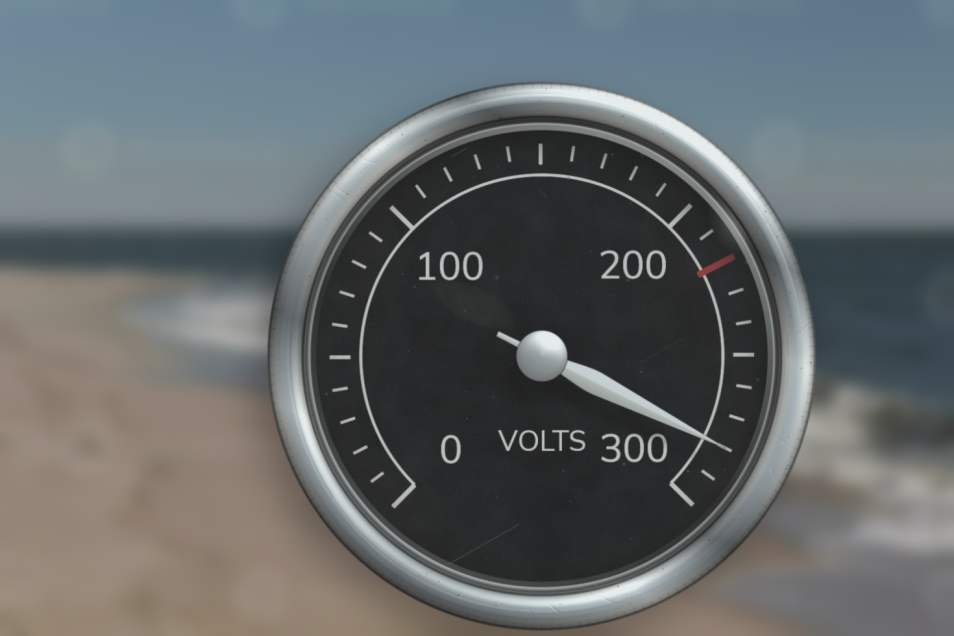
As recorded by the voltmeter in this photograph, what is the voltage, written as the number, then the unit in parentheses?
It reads 280 (V)
